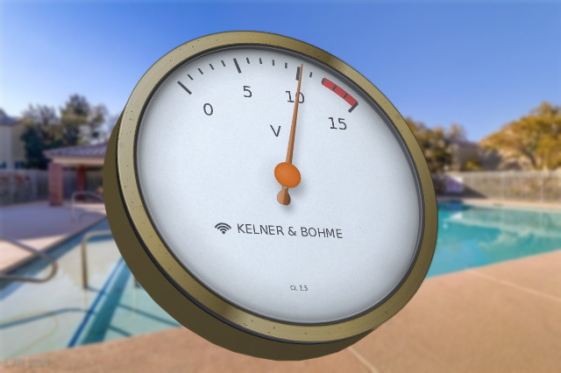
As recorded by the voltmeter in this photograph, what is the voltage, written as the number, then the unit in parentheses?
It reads 10 (V)
